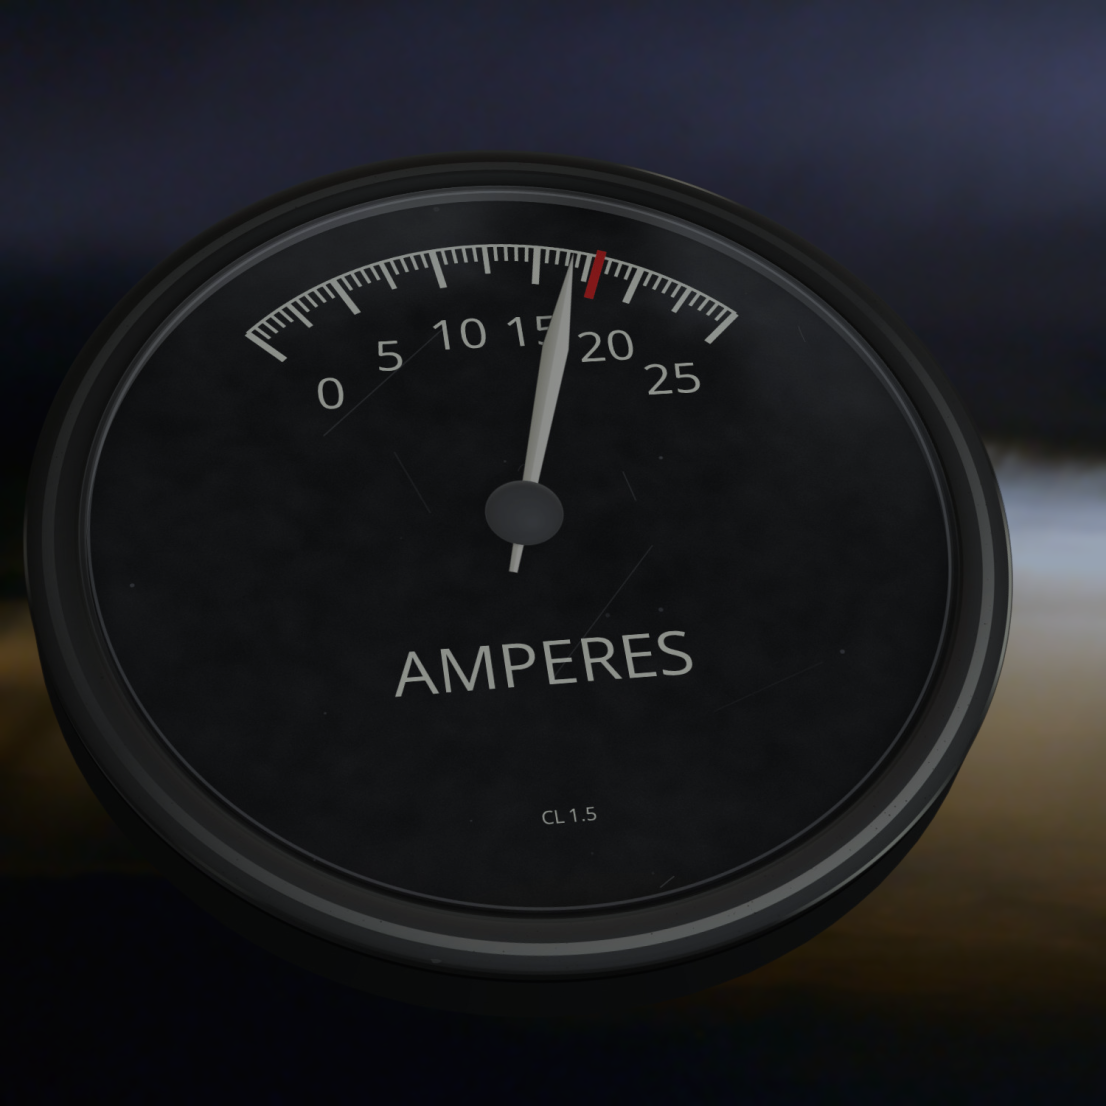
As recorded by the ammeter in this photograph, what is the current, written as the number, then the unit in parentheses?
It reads 16.75 (A)
